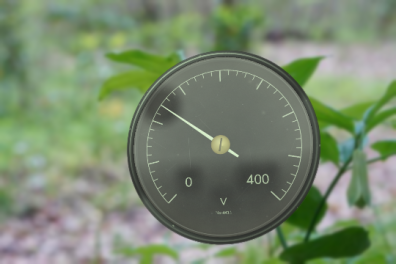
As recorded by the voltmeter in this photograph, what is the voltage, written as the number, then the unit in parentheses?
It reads 120 (V)
